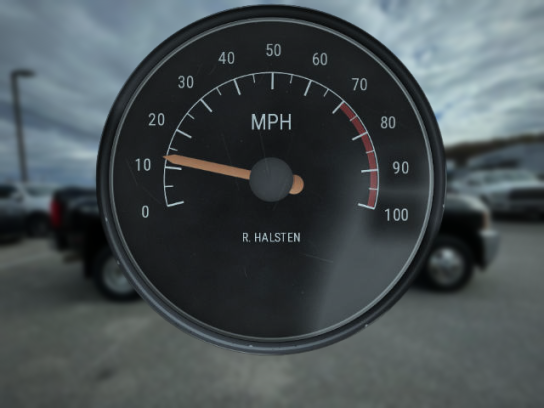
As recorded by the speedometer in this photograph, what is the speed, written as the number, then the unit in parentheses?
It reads 12.5 (mph)
